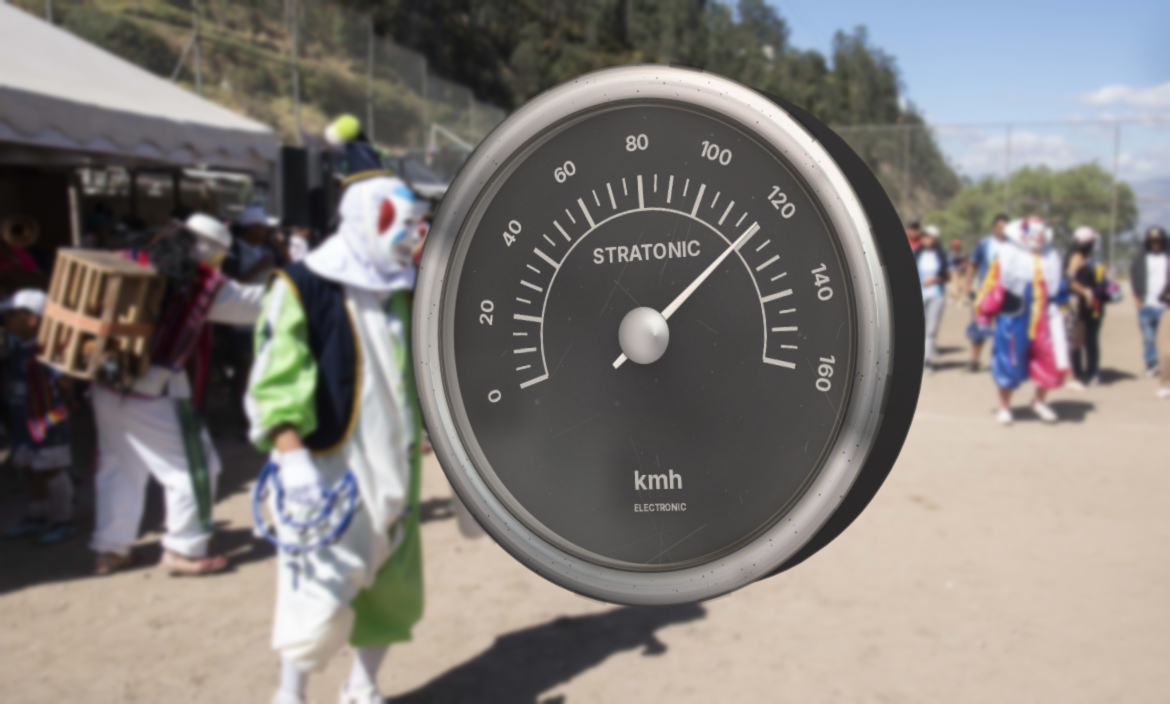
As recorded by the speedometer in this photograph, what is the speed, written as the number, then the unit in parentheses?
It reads 120 (km/h)
